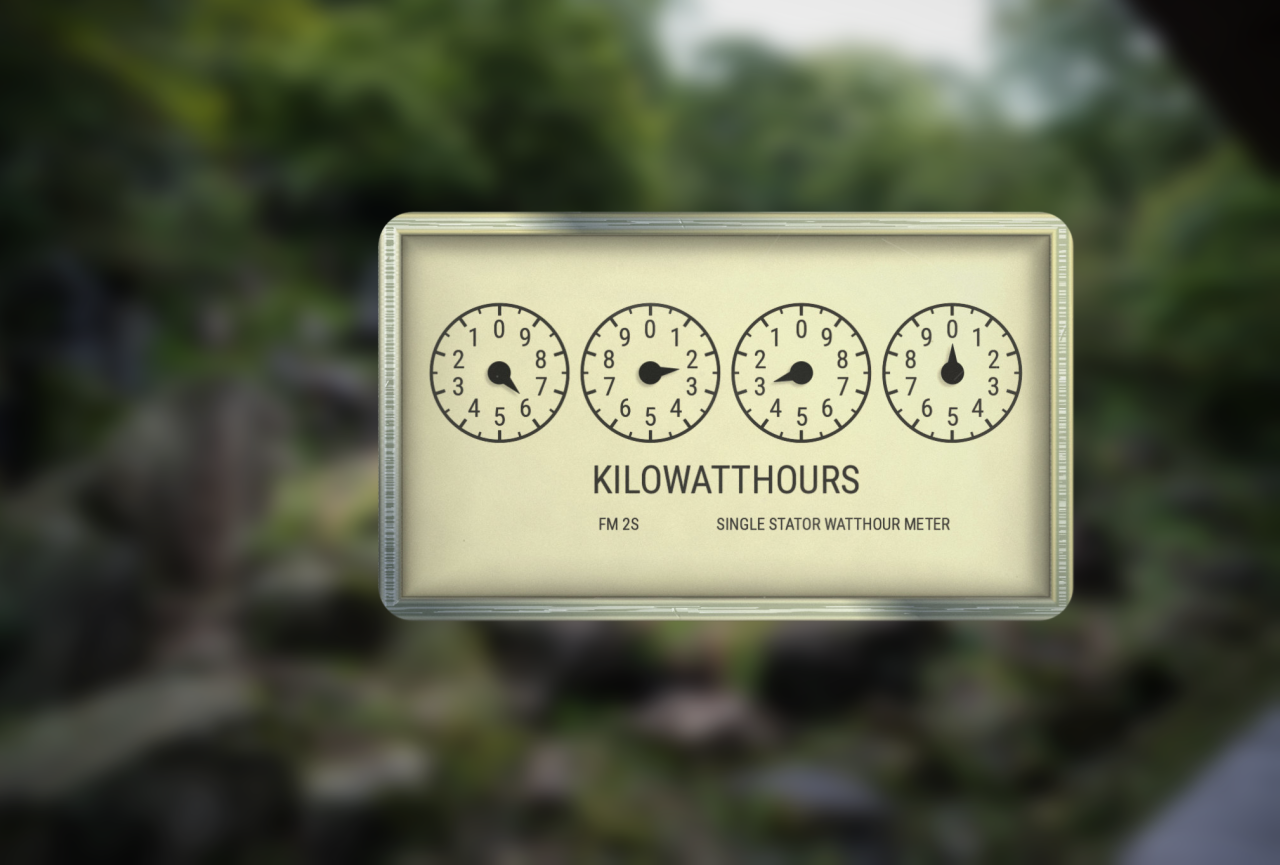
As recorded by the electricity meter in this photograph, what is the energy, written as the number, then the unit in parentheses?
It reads 6230 (kWh)
